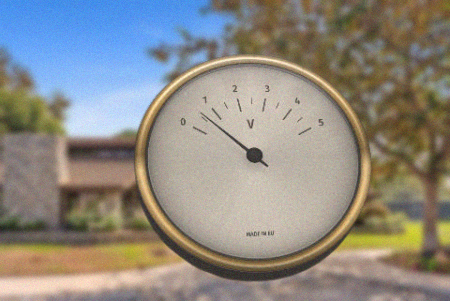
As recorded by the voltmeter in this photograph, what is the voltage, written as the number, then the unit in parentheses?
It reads 0.5 (V)
